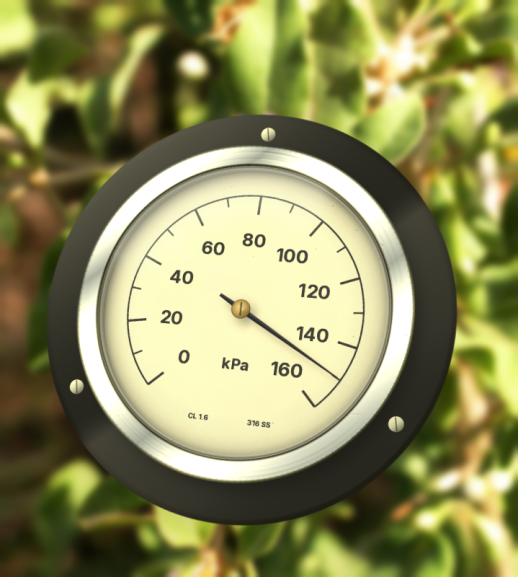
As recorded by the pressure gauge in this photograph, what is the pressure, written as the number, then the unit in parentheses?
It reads 150 (kPa)
